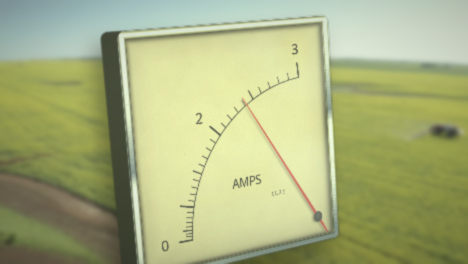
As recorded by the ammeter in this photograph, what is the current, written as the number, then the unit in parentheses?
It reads 2.4 (A)
